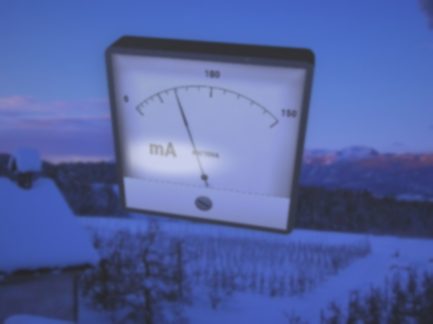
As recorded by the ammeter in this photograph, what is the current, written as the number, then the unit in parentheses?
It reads 70 (mA)
